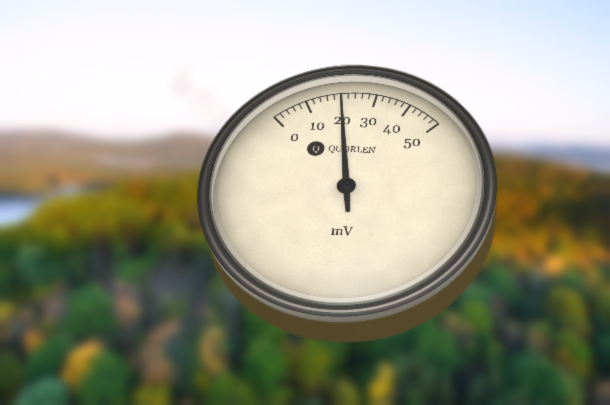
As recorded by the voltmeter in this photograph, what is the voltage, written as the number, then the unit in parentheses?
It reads 20 (mV)
